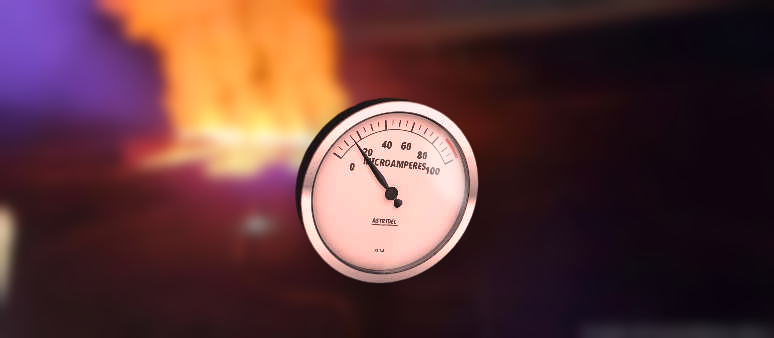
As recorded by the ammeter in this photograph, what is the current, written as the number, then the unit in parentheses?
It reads 15 (µA)
